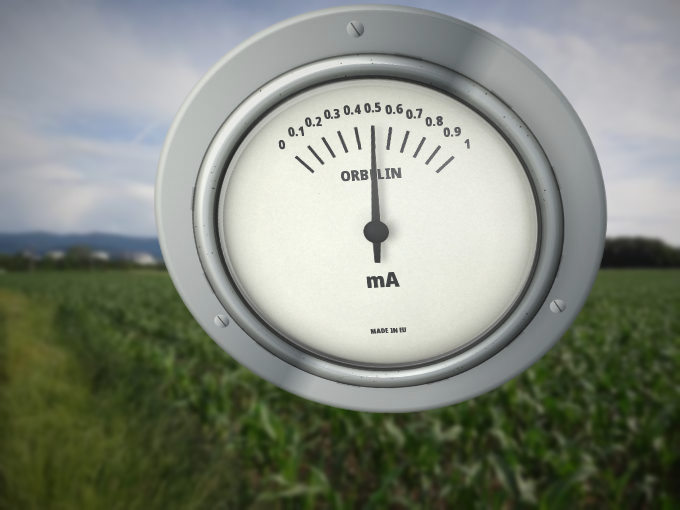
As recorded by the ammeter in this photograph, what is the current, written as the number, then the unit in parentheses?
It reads 0.5 (mA)
